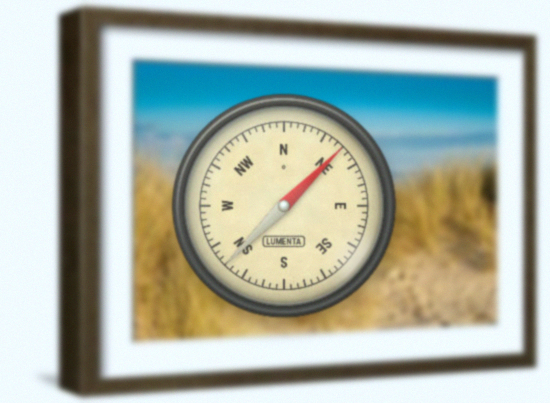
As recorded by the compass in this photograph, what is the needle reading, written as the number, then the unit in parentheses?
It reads 45 (°)
